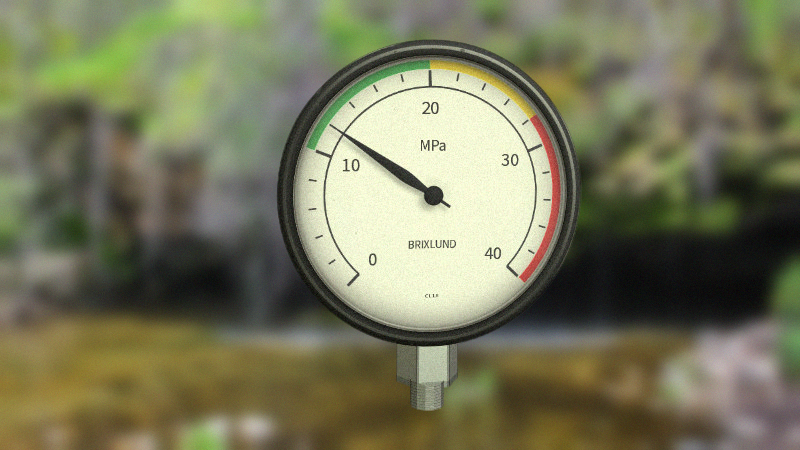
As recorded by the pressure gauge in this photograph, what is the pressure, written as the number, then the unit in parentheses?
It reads 12 (MPa)
